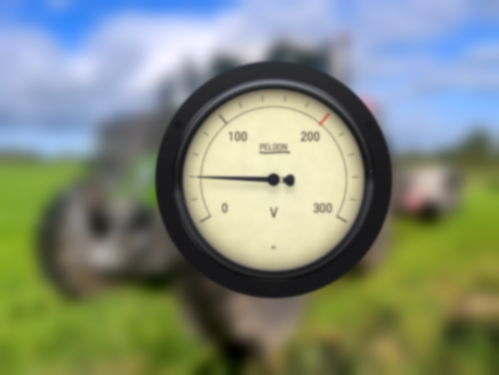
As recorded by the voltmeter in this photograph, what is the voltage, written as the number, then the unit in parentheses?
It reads 40 (V)
